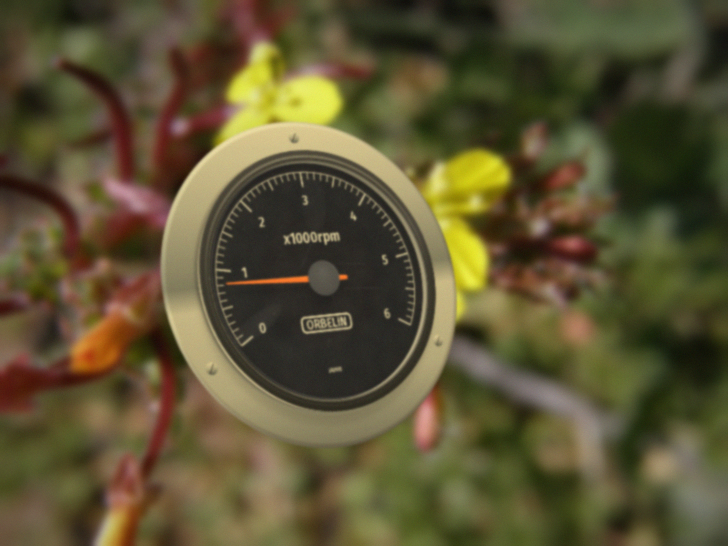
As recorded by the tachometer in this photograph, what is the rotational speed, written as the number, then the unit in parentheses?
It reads 800 (rpm)
